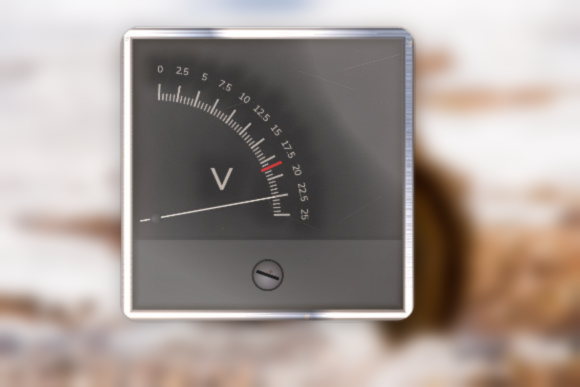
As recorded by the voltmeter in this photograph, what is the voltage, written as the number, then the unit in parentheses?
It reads 22.5 (V)
